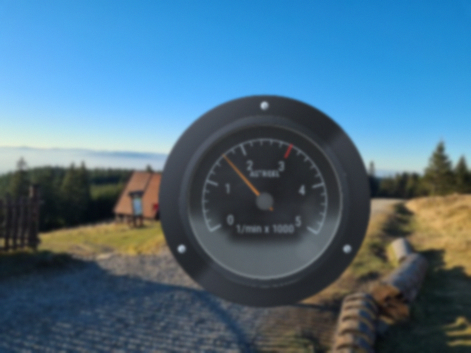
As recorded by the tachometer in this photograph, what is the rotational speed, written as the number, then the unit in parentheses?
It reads 1600 (rpm)
